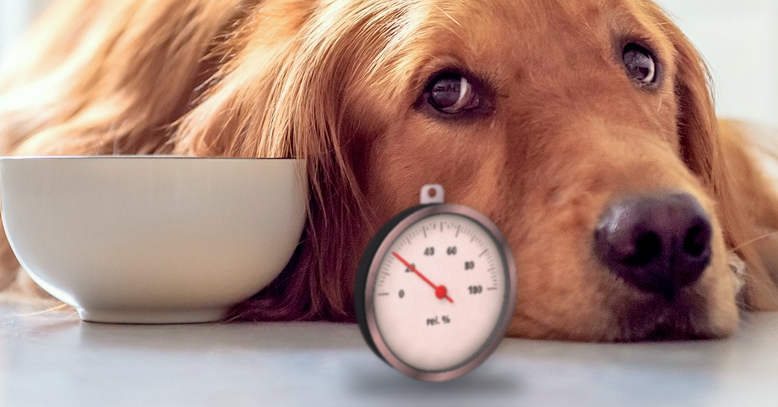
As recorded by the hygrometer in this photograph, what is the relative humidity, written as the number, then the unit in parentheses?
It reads 20 (%)
